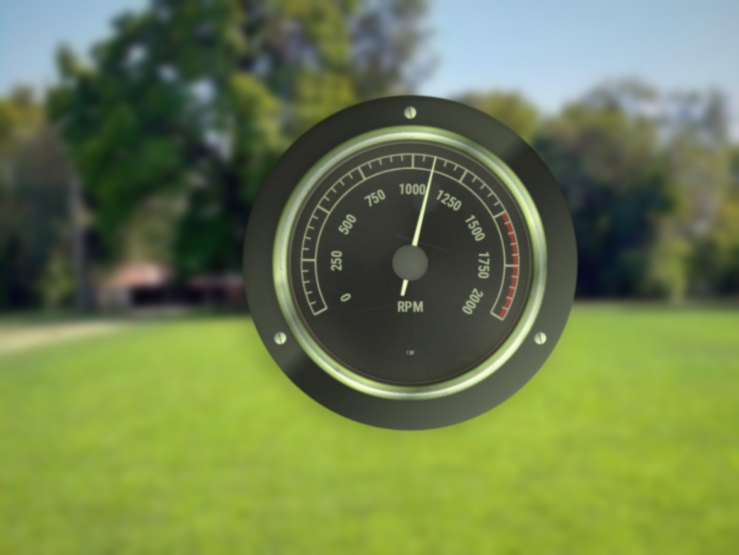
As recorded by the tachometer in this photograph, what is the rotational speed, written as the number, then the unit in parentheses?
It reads 1100 (rpm)
